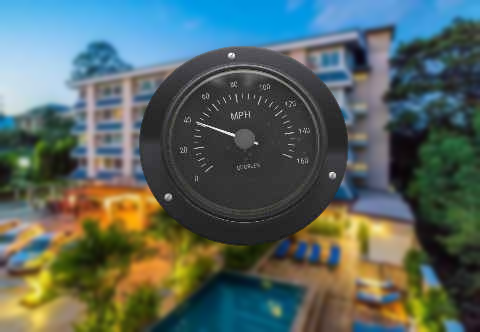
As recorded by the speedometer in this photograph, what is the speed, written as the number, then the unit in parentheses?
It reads 40 (mph)
